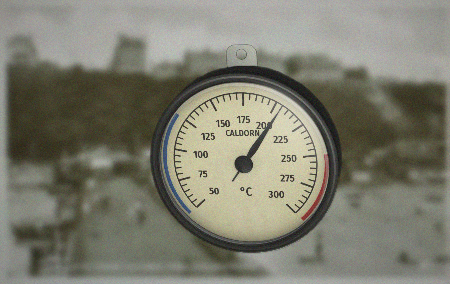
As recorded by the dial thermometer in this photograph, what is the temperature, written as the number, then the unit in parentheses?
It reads 205 (°C)
